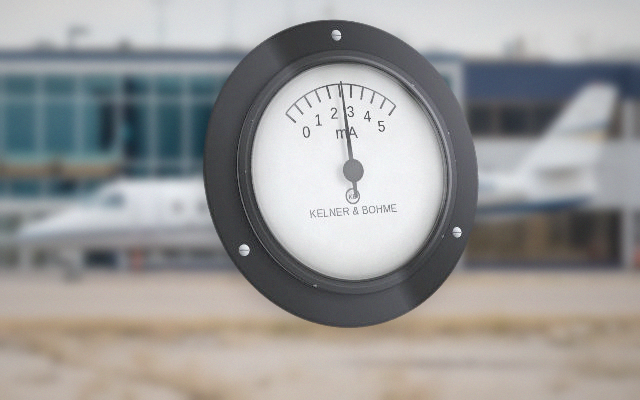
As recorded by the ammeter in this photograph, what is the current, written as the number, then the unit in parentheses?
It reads 2.5 (mA)
